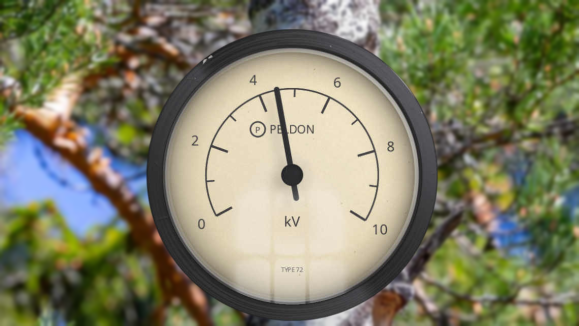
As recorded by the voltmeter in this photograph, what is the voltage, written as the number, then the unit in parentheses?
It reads 4.5 (kV)
